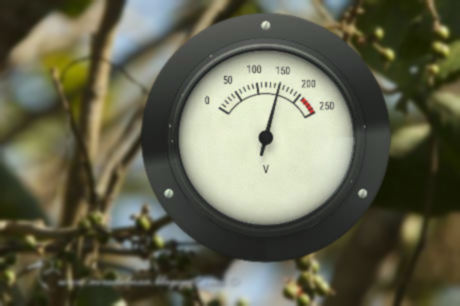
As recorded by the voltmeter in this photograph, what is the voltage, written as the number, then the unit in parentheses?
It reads 150 (V)
